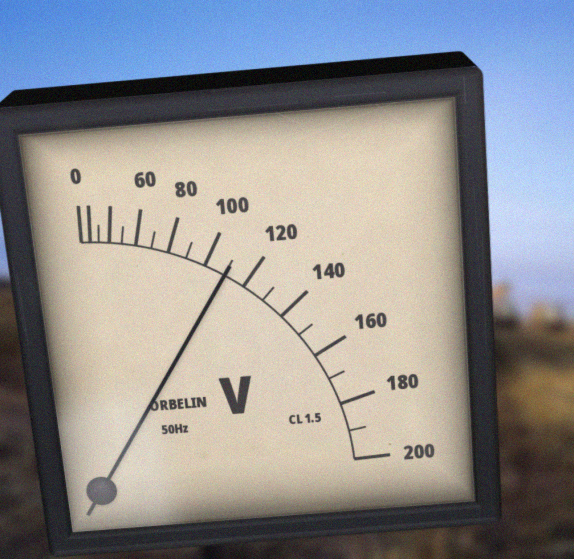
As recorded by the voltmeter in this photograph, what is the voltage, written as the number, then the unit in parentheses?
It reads 110 (V)
